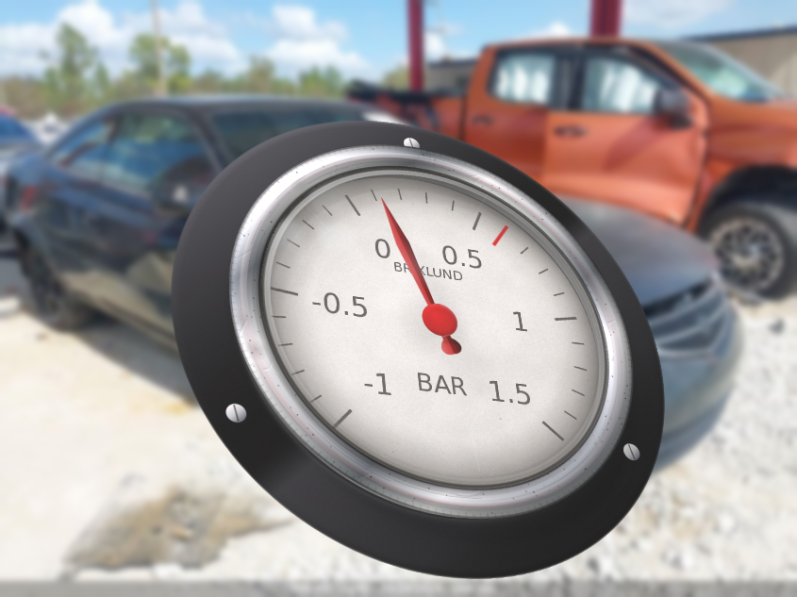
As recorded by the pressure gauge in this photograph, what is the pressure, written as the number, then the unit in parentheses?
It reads 0.1 (bar)
